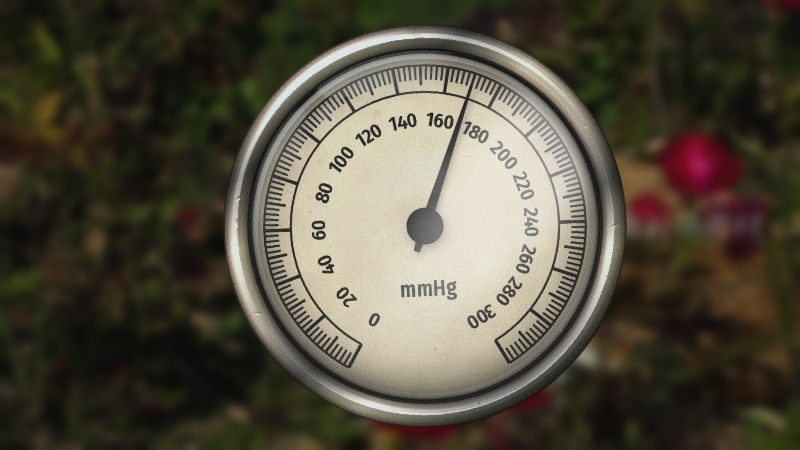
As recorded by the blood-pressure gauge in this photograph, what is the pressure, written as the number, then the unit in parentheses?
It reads 170 (mmHg)
